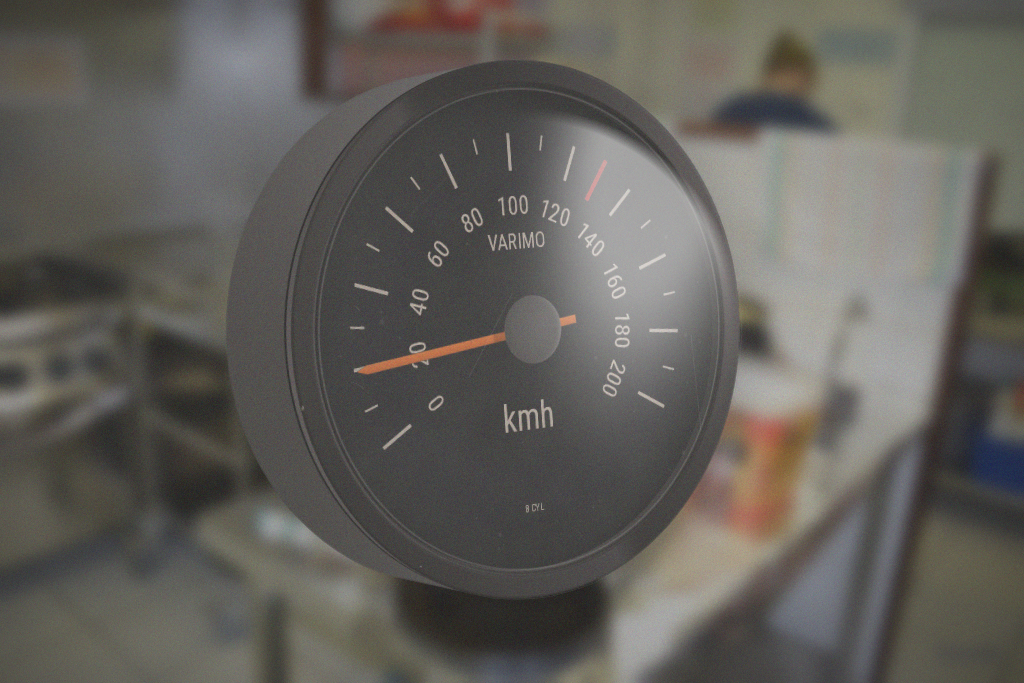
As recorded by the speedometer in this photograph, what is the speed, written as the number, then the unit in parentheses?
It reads 20 (km/h)
